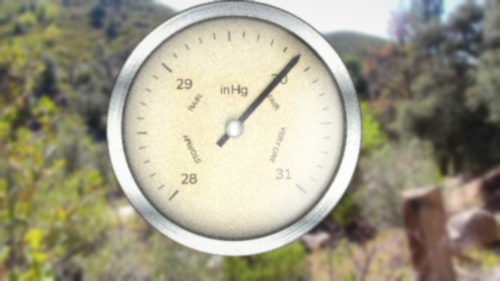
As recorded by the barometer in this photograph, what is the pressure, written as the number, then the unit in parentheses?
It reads 30 (inHg)
